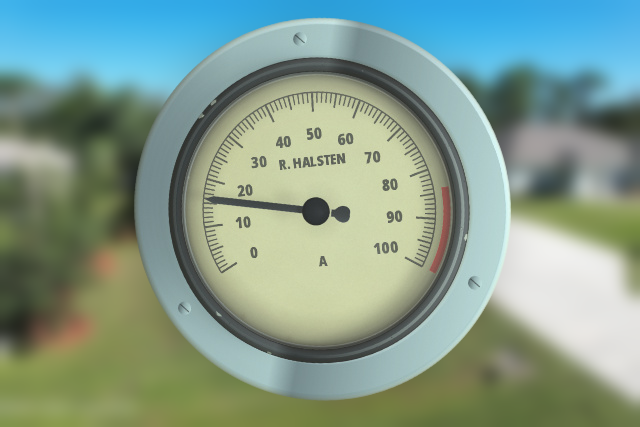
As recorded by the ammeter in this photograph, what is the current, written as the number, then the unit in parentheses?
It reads 16 (A)
